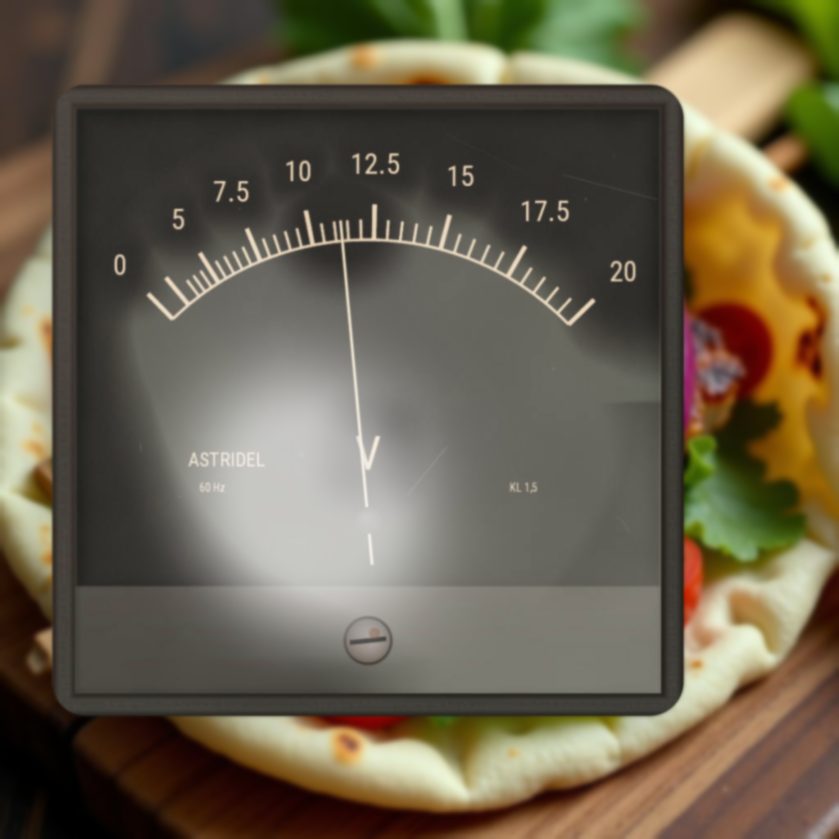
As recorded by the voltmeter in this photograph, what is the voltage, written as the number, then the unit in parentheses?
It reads 11.25 (V)
